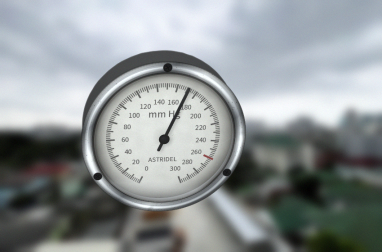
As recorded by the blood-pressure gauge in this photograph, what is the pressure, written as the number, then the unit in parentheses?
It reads 170 (mmHg)
